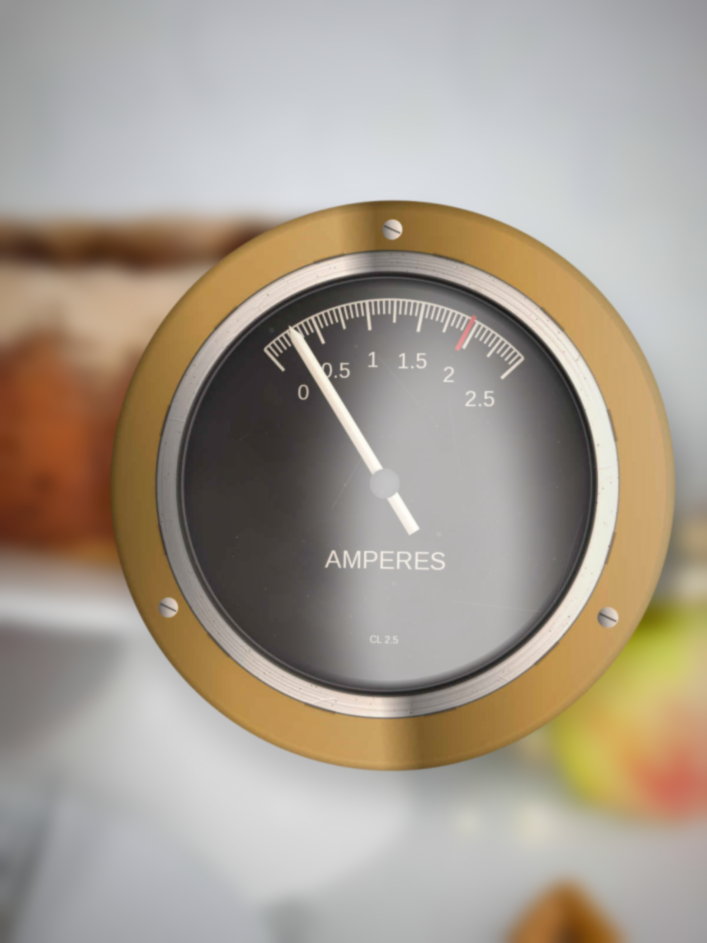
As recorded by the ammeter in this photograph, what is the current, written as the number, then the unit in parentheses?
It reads 0.3 (A)
